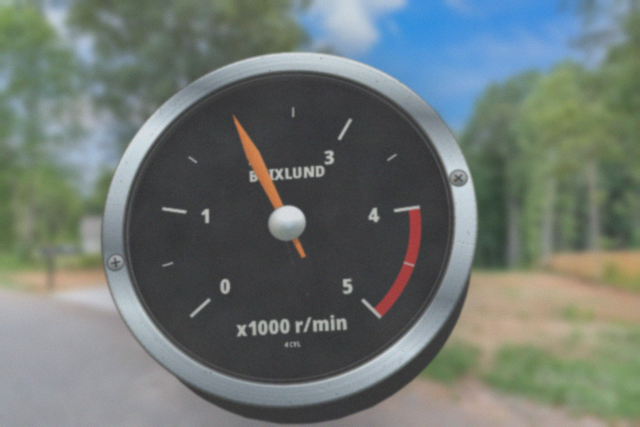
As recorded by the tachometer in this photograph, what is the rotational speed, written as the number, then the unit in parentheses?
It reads 2000 (rpm)
